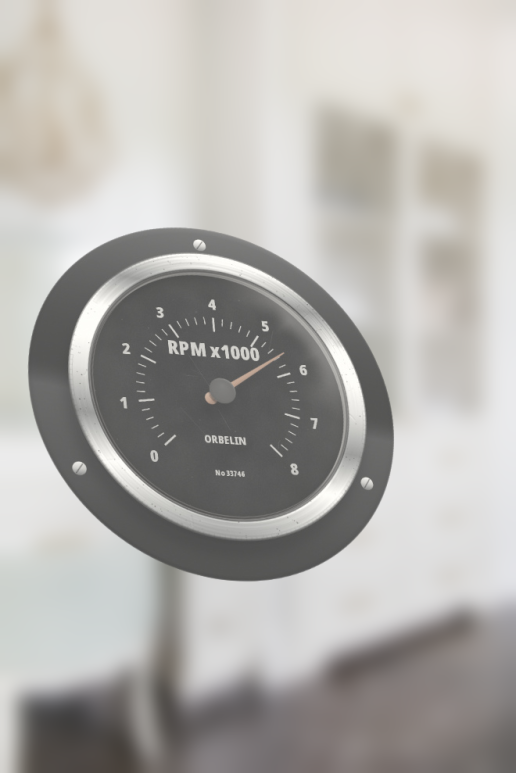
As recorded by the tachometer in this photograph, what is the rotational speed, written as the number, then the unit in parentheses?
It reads 5600 (rpm)
